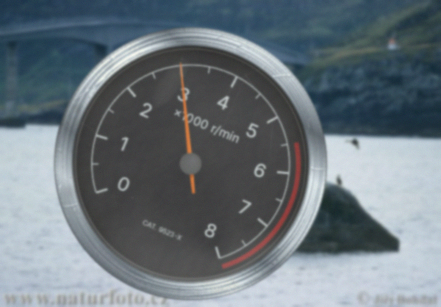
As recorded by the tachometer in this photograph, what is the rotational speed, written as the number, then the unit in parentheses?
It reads 3000 (rpm)
